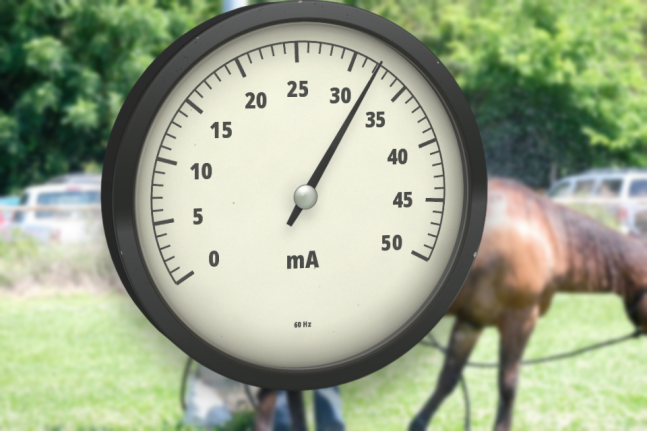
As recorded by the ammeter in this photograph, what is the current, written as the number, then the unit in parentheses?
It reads 32 (mA)
